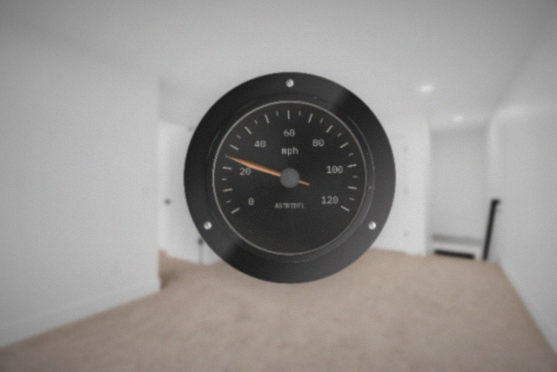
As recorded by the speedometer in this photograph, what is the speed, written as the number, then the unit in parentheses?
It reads 25 (mph)
